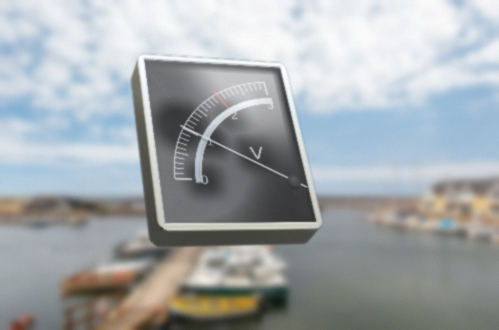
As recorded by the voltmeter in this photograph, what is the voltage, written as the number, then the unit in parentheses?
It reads 1 (V)
